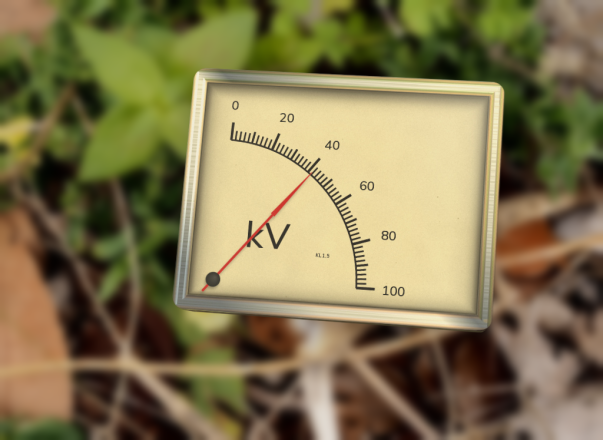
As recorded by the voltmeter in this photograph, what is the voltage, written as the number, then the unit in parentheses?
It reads 42 (kV)
